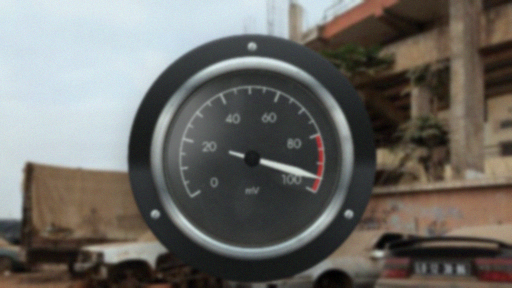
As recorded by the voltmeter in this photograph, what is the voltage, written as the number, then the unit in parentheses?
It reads 95 (mV)
